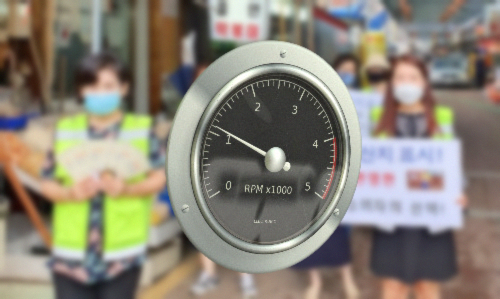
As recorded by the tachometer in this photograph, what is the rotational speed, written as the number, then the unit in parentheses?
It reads 1100 (rpm)
